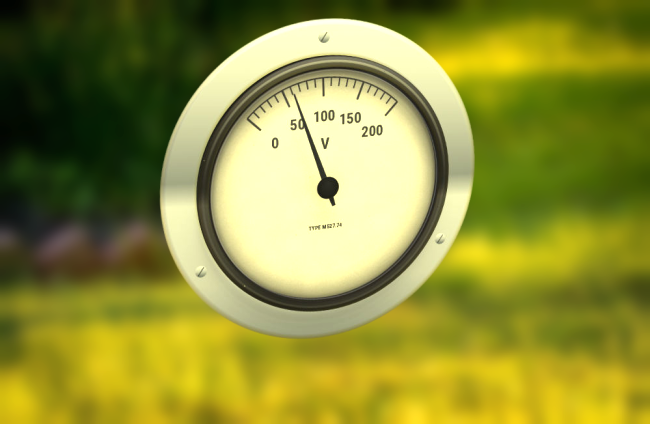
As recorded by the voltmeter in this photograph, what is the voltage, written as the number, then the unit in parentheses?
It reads 60 (V)
